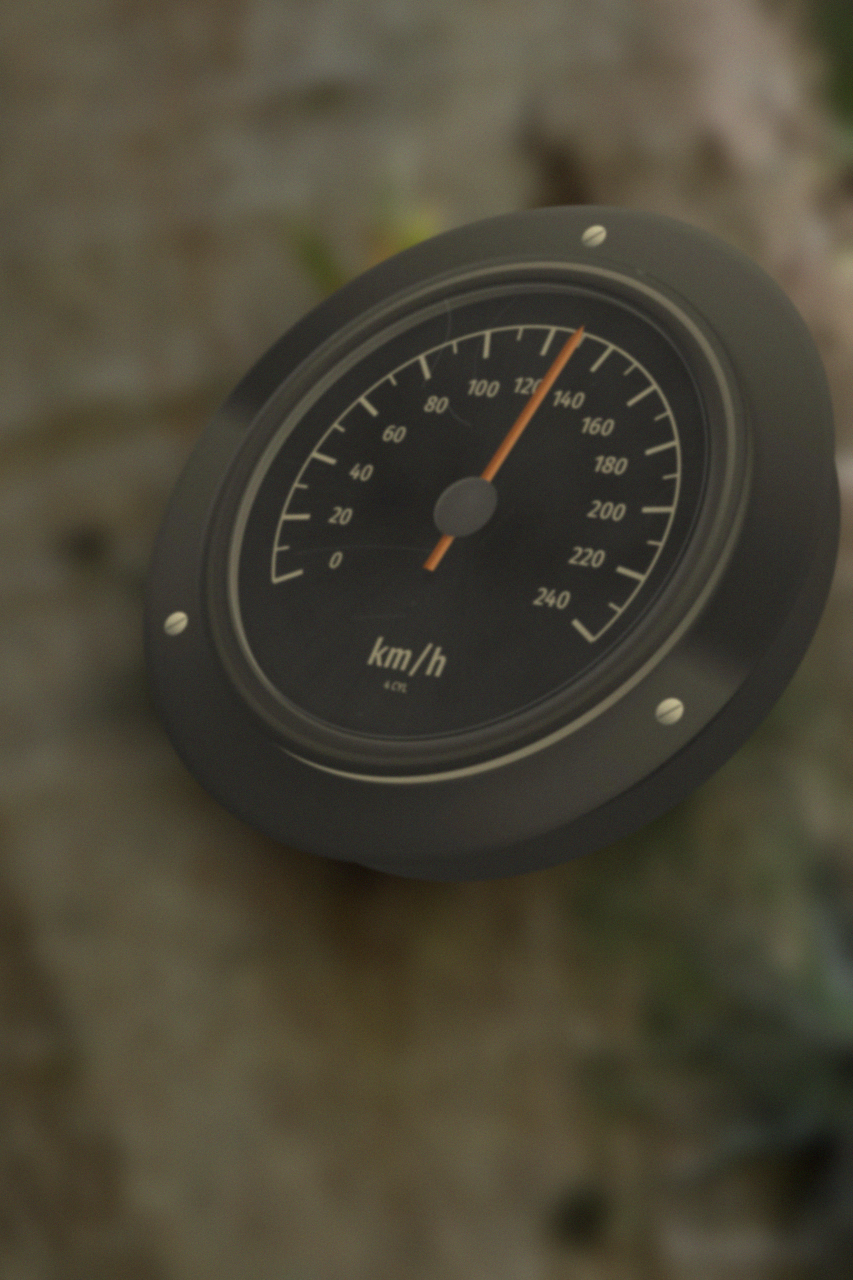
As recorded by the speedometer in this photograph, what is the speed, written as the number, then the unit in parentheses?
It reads 130 (km/h)
